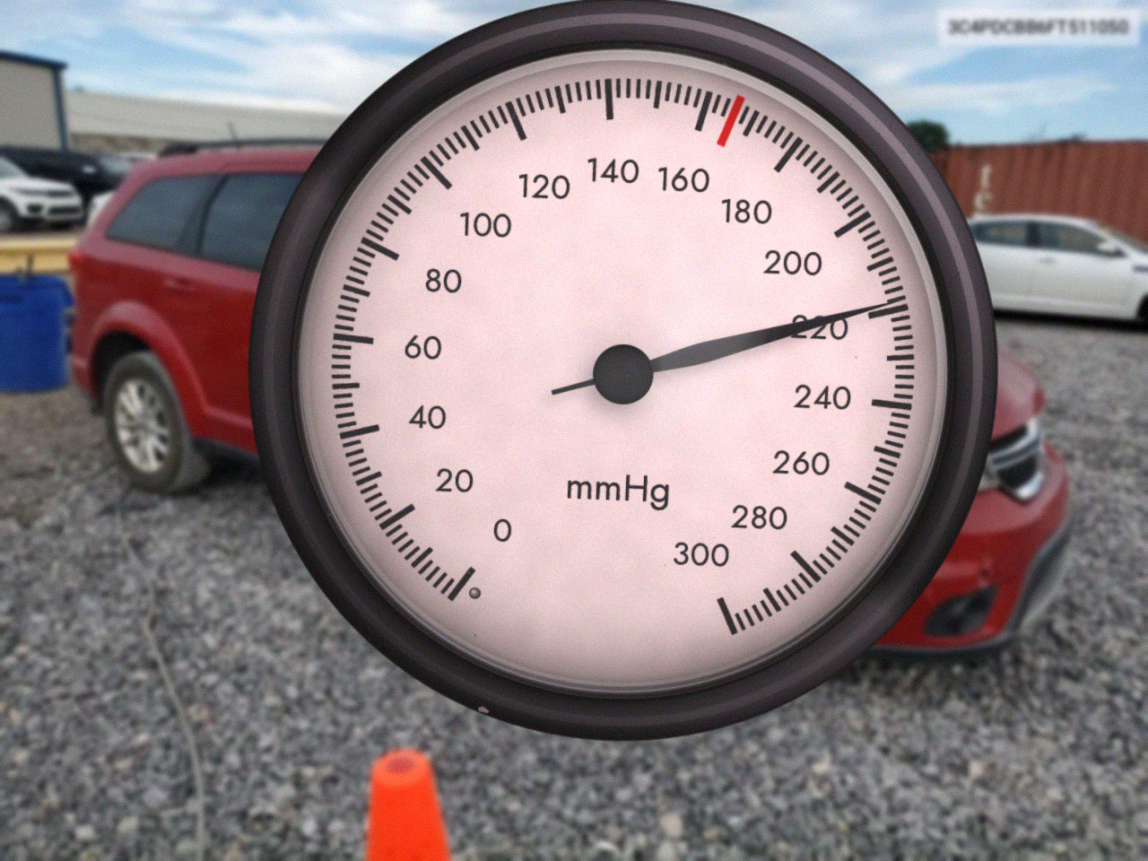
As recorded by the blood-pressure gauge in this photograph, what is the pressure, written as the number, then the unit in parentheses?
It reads 218 (mmHg)
